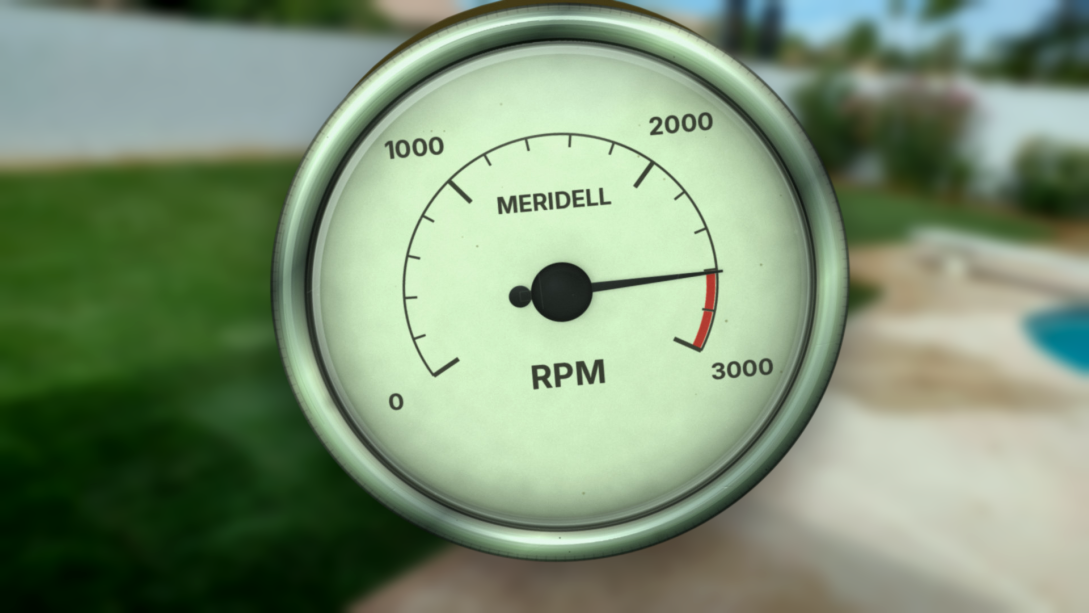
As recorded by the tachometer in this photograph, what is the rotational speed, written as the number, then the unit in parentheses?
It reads 2600 (rpm)
